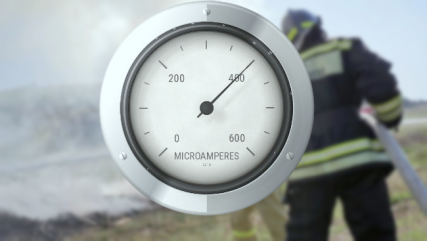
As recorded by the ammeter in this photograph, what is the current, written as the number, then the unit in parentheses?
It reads 400 (µA)
